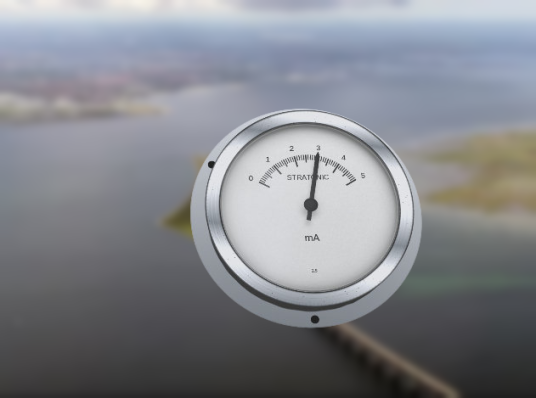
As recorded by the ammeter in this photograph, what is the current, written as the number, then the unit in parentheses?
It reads 3 (mA)
